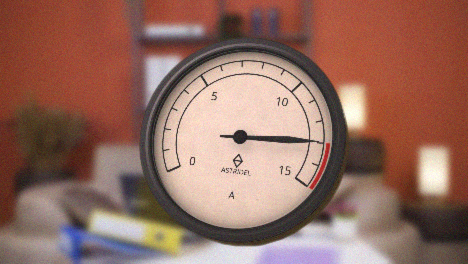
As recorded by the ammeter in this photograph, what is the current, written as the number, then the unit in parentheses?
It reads 13 (A)
